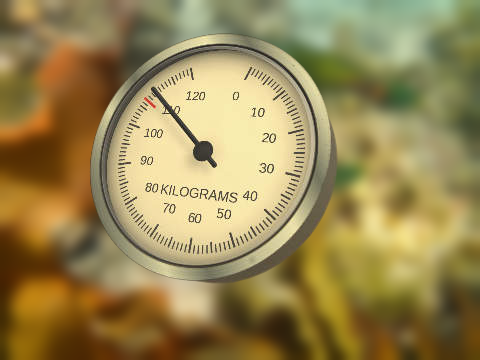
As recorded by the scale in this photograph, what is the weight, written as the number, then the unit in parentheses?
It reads 110 (kg)
